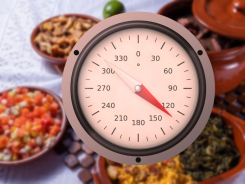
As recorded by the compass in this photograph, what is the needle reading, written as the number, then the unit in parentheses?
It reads 130 (°)
